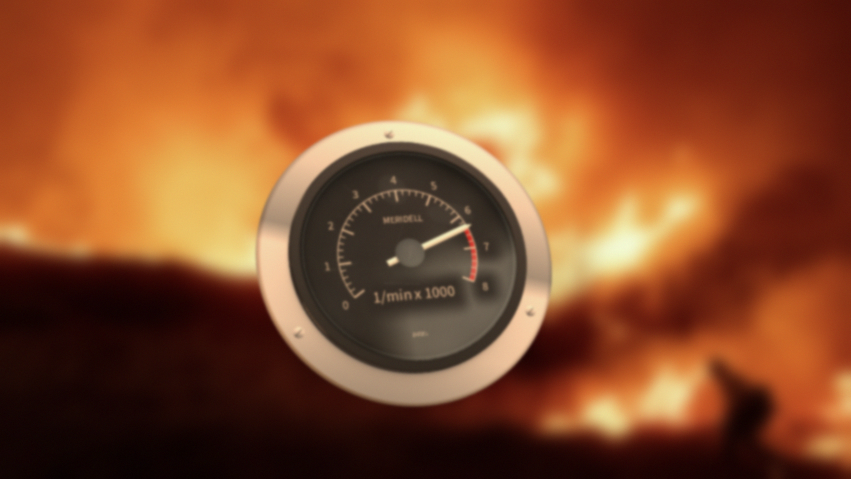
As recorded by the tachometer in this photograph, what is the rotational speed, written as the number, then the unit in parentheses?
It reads 6400 (rpm)
